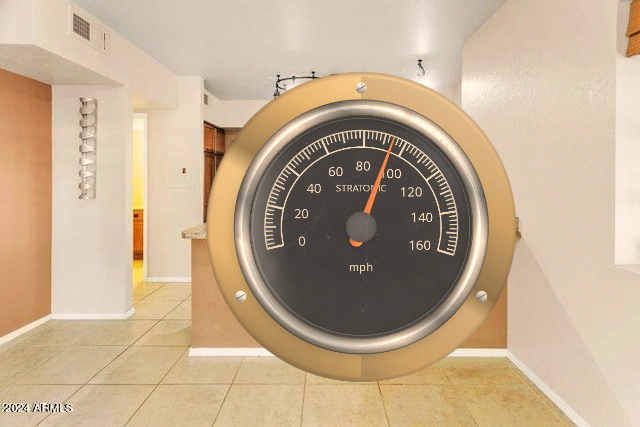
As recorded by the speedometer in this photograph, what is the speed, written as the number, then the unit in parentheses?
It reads 94 (mph)
